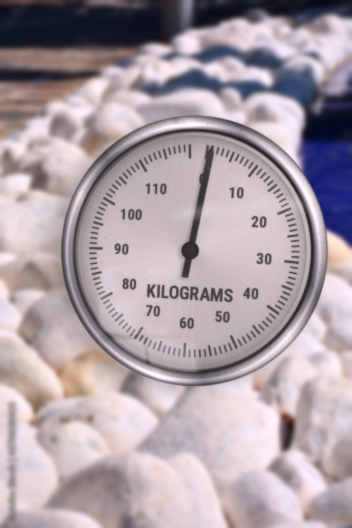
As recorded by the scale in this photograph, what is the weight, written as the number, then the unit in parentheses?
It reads 1 (kg)
